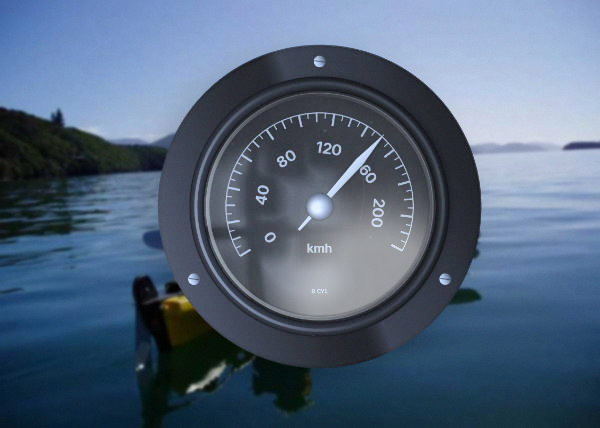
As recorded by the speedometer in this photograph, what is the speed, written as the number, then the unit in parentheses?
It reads 150 (km/h)
